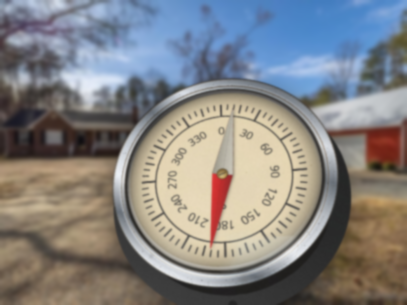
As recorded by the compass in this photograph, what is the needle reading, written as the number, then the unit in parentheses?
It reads 190 (°)
